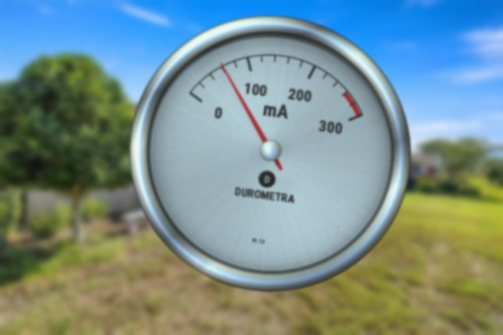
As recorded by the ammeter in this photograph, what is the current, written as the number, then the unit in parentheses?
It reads 60 (mA)
